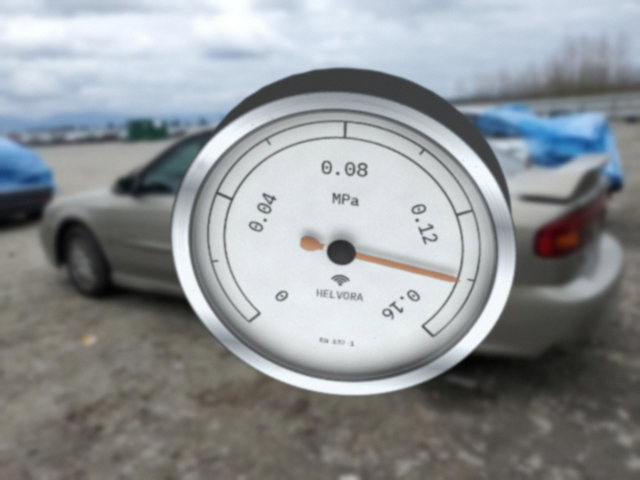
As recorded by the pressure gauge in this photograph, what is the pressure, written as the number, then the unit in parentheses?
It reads 0.14 (MPa)
